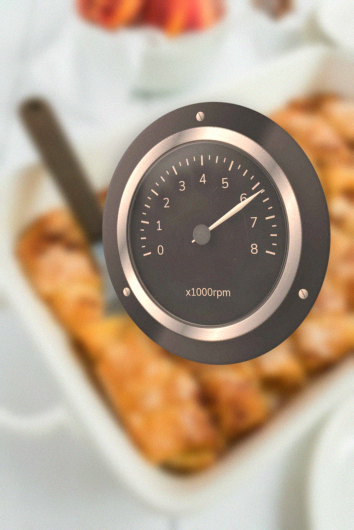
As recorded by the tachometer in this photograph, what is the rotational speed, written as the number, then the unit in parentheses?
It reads 6250 (rpm)
